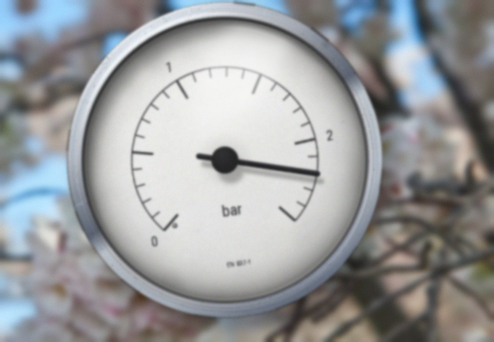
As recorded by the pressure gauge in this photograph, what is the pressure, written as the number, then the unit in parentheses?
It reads 2.2 (bar)
